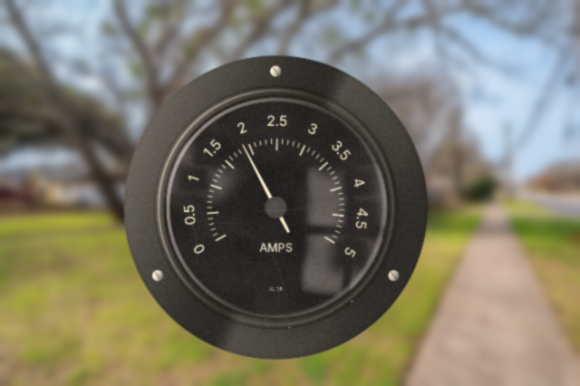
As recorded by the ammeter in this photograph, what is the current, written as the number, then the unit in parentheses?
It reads 1.9 (A)
